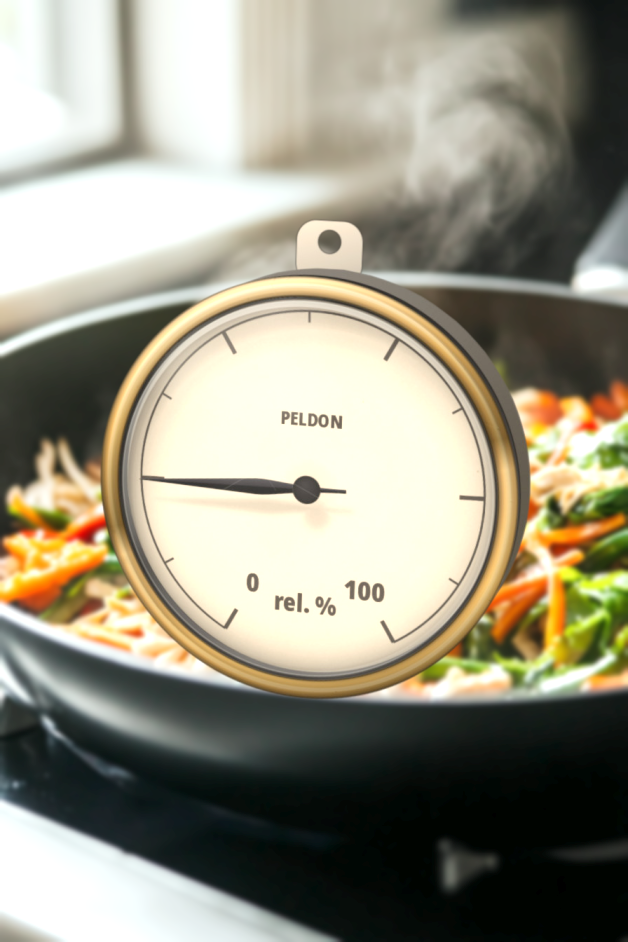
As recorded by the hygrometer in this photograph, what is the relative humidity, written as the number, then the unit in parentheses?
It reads 20 (%)
